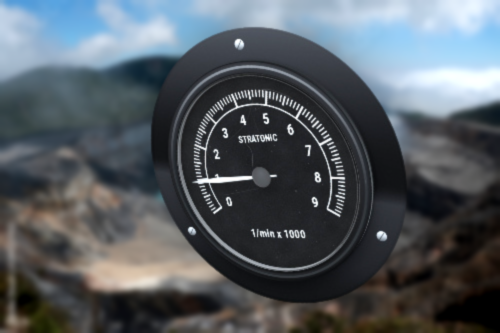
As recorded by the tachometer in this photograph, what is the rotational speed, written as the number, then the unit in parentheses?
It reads 1000 (rpm)
